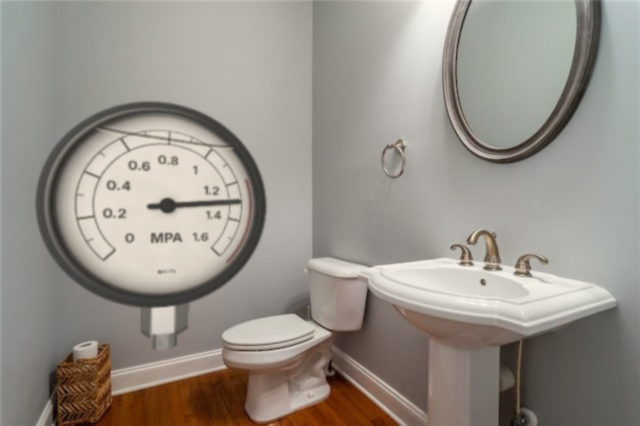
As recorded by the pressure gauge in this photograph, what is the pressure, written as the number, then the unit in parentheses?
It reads 1.3 (MPa)
